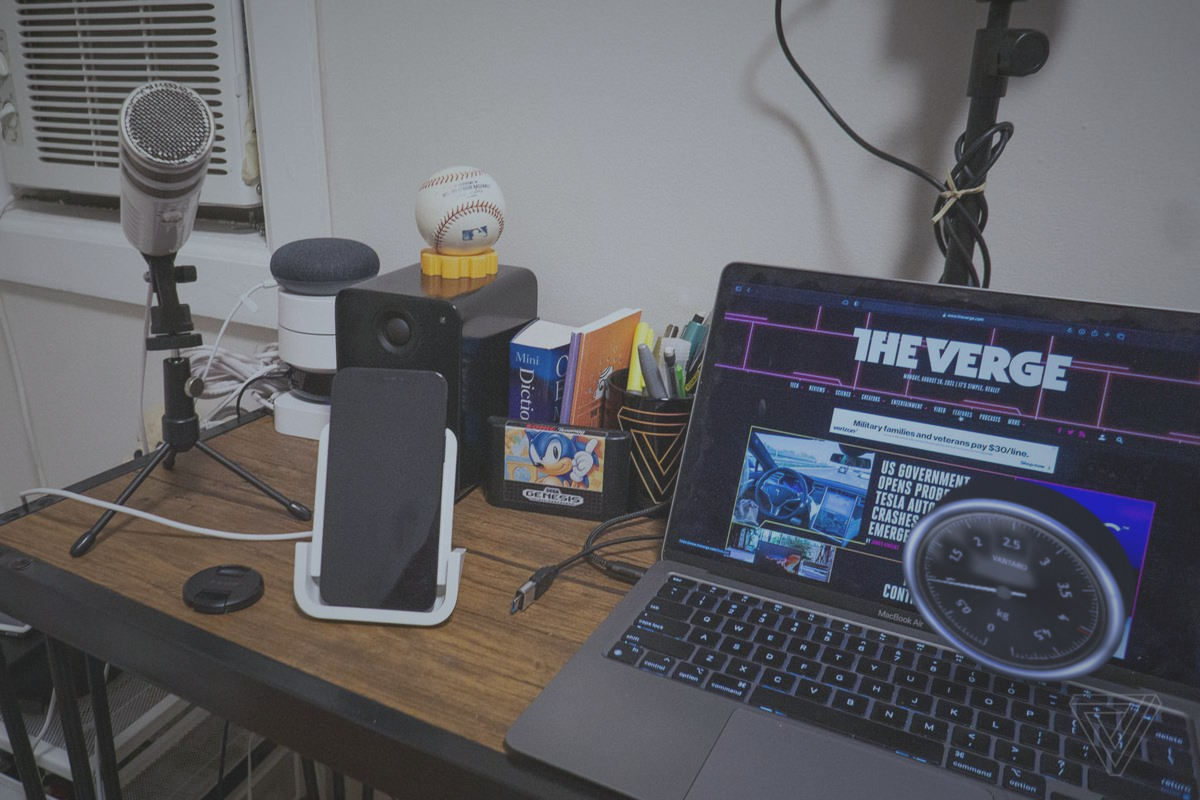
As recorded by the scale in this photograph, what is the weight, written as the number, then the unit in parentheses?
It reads 1 (kg)
